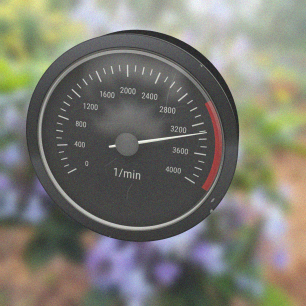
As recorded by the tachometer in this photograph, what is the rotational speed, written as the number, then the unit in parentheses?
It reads 3300 (rpm)
